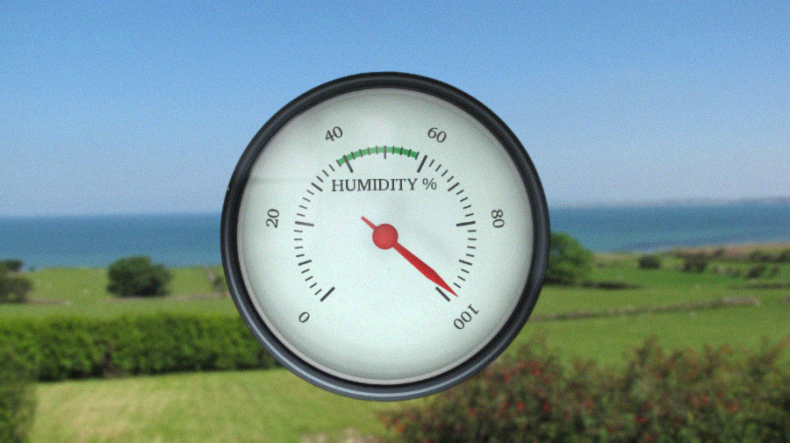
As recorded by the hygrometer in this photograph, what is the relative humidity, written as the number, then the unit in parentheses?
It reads 98 (%)
